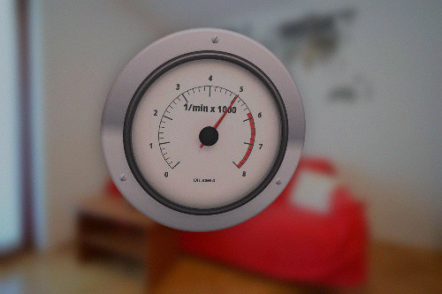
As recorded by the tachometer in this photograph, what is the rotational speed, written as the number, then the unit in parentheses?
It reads 5000 (rpm)
